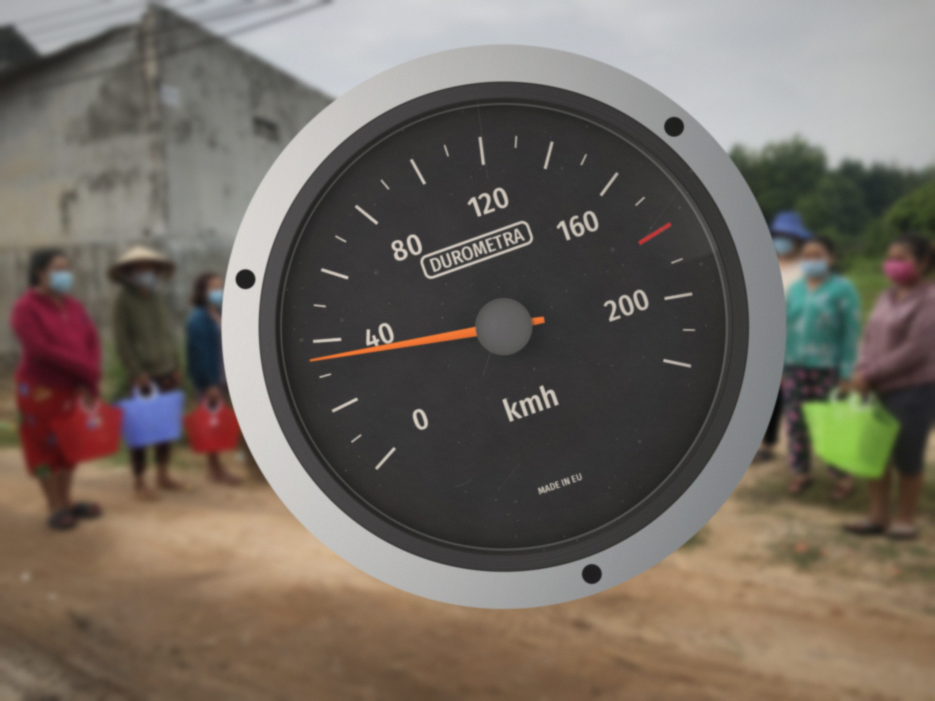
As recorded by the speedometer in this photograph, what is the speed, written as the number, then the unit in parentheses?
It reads 35 (km/h)
